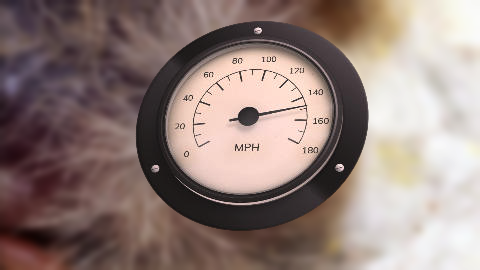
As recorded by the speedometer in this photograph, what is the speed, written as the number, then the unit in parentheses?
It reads 150 (mph)
